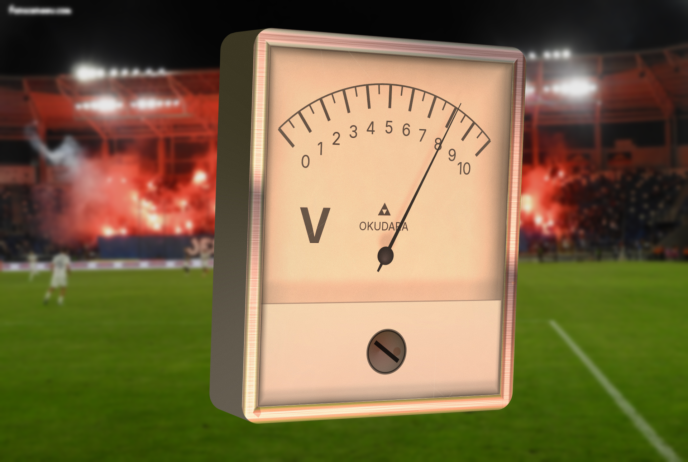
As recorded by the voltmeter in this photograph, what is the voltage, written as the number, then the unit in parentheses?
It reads 8 (V)
